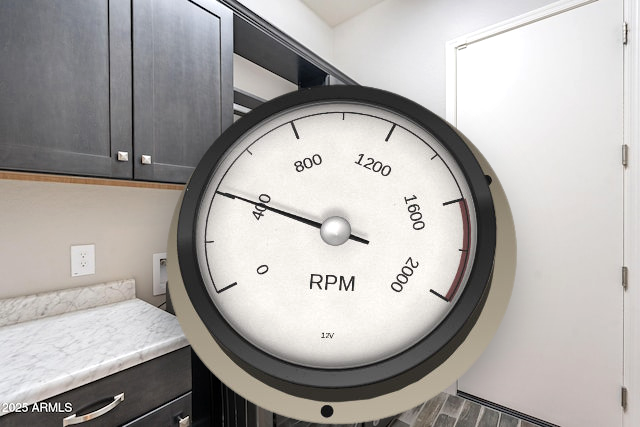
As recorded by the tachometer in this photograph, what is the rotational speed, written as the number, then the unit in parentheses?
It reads 400 (rpm)
